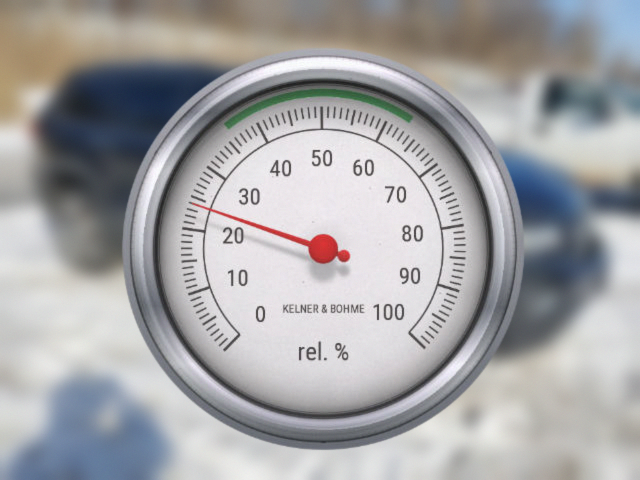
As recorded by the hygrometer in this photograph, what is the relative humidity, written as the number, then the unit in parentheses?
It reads 24 (%)
